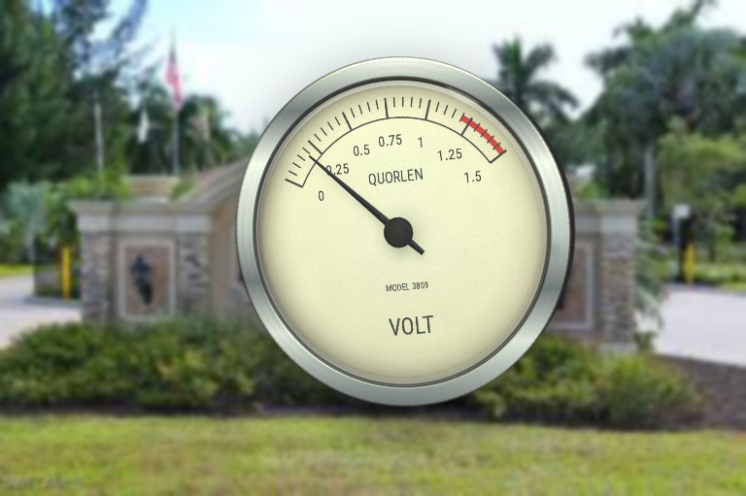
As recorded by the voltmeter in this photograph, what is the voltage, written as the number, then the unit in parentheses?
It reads 0.2 (V)
